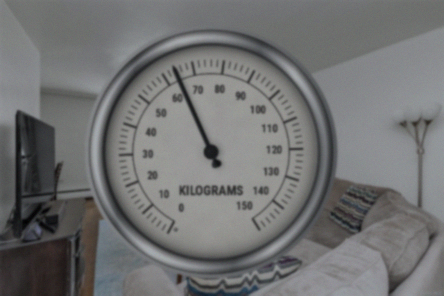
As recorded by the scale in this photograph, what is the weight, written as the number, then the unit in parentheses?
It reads 64 (kg)
